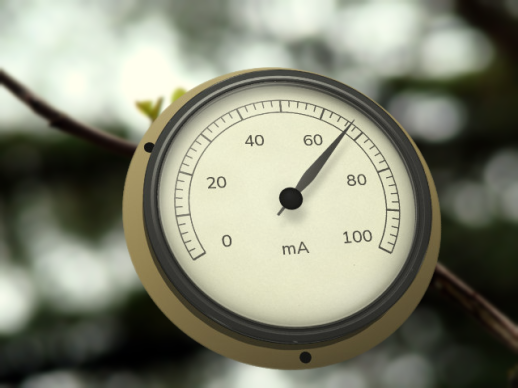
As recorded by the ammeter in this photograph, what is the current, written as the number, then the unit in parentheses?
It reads 67 (mA)
